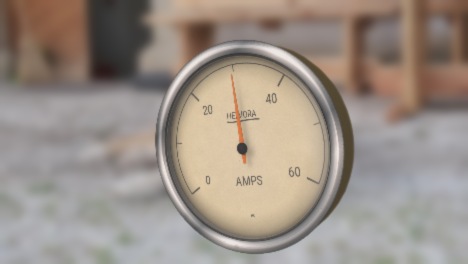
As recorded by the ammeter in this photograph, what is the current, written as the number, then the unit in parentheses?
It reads 30 (A)
